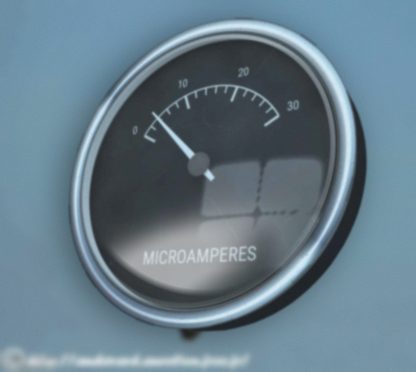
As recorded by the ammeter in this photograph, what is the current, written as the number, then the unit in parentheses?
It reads 4 (µA)
